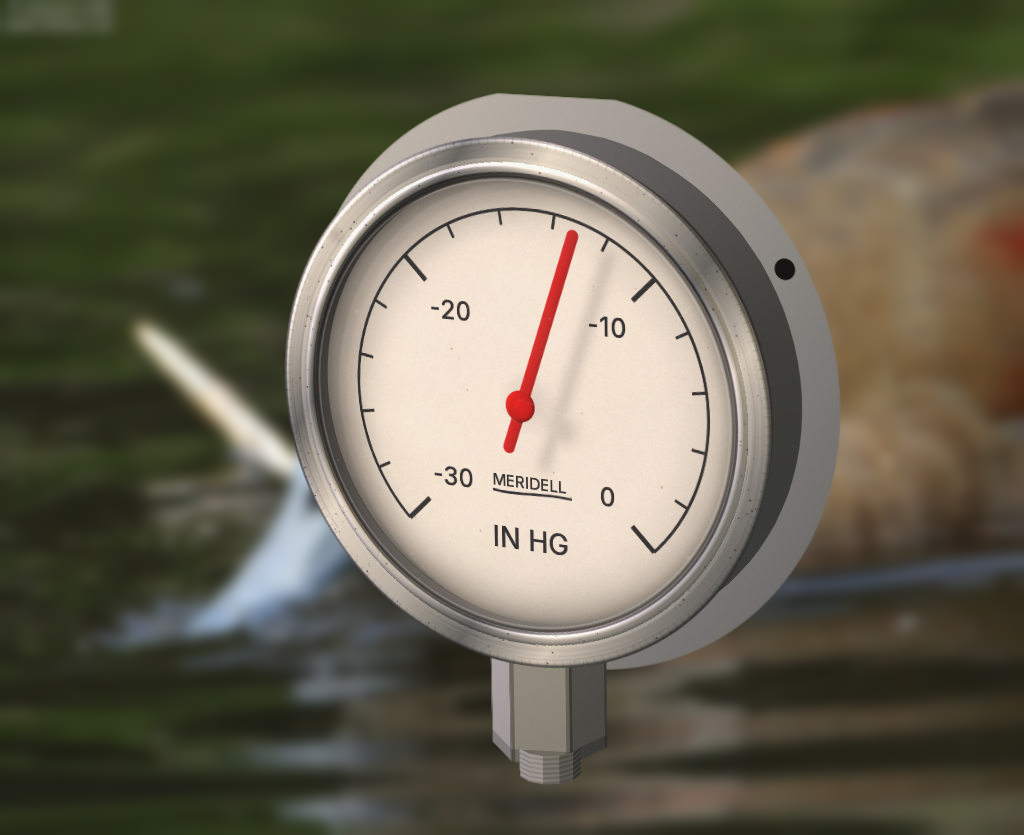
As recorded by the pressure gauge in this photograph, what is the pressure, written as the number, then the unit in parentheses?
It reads -13 (inHg)
